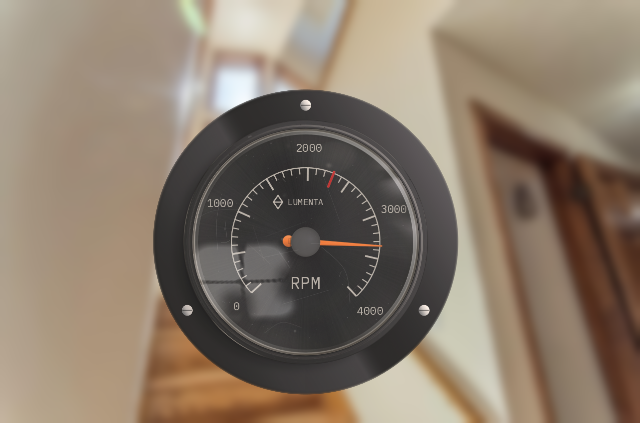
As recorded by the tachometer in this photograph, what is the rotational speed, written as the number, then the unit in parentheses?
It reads 3350 (rpm)
